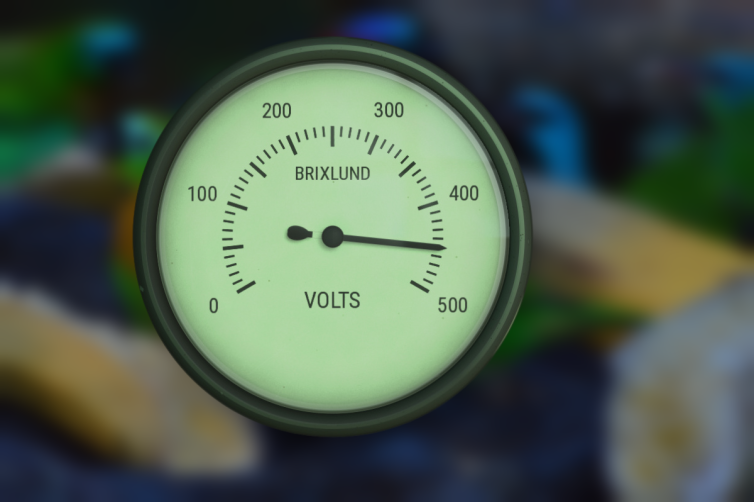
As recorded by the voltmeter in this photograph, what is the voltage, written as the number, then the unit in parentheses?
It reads 450 (V)
